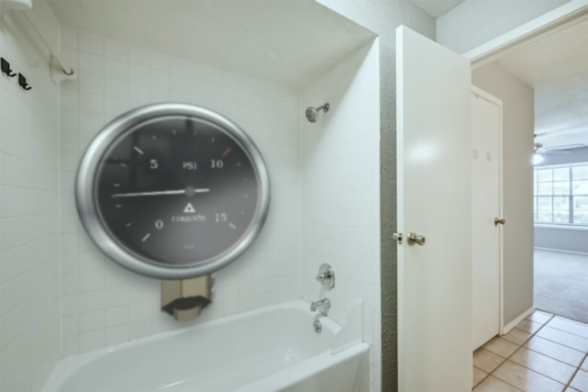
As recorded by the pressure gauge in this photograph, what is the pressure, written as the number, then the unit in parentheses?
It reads 2.5 (psi)
